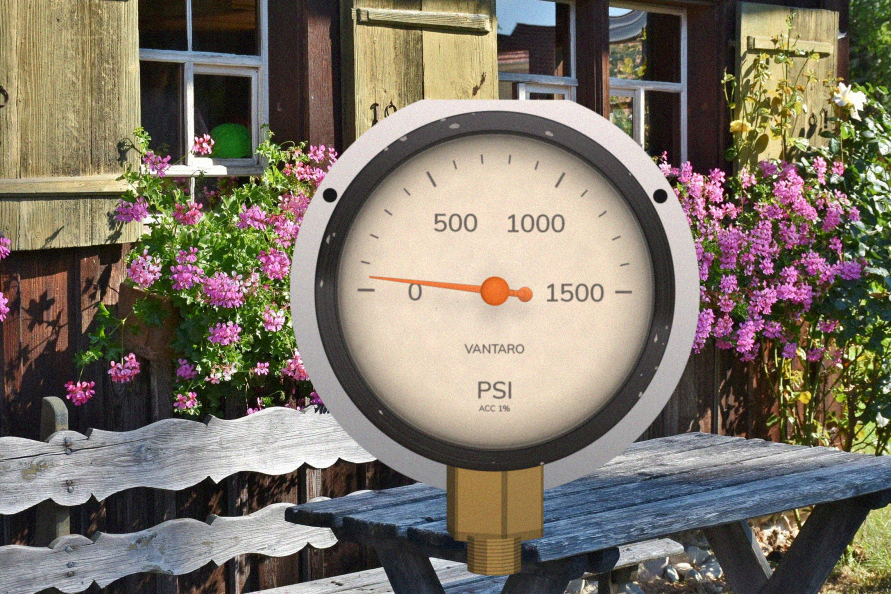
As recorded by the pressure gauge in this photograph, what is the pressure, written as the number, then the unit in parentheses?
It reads 50 (psi)
